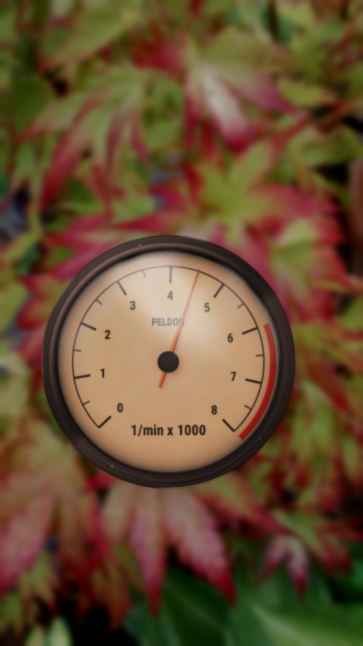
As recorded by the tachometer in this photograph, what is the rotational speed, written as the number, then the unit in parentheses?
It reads 4500 (rpm)
